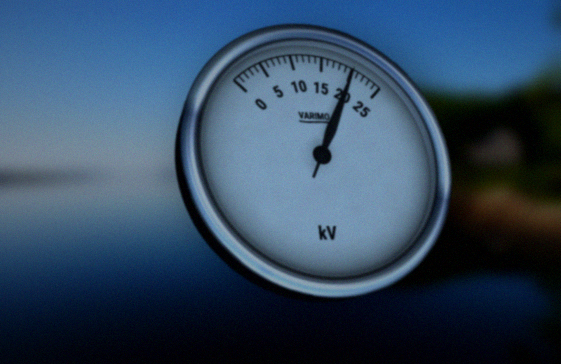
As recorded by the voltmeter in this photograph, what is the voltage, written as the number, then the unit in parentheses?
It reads 20 (kV)
